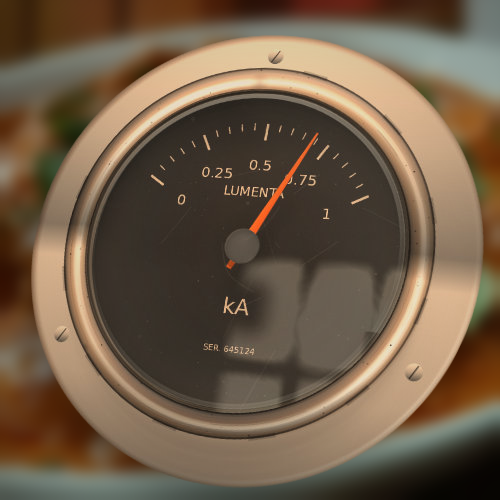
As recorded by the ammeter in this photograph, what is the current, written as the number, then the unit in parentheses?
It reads 0.7 (kA)
